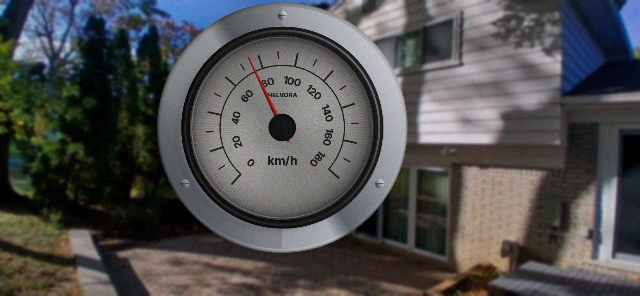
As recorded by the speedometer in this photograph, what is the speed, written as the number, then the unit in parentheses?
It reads 75 (km/h)
